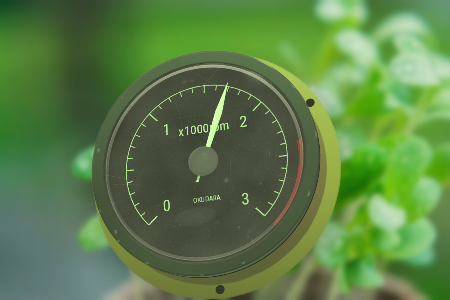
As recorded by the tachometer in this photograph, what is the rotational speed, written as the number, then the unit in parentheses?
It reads 1700 (rpm)
